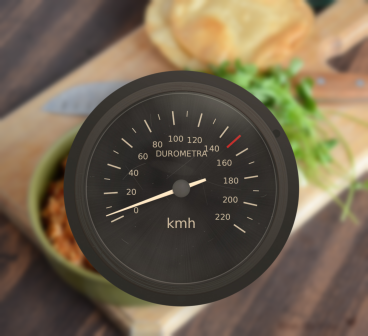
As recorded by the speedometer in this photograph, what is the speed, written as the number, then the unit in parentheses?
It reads 5 (km/h)
